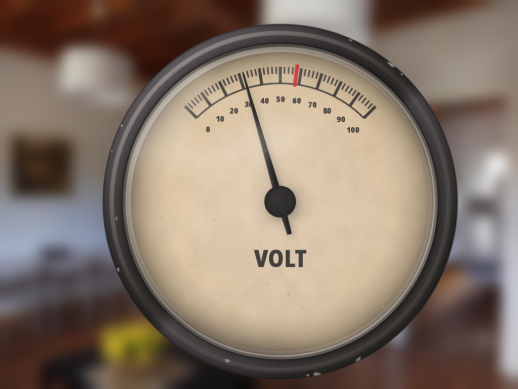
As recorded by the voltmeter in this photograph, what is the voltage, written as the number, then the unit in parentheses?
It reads 32 (V)
